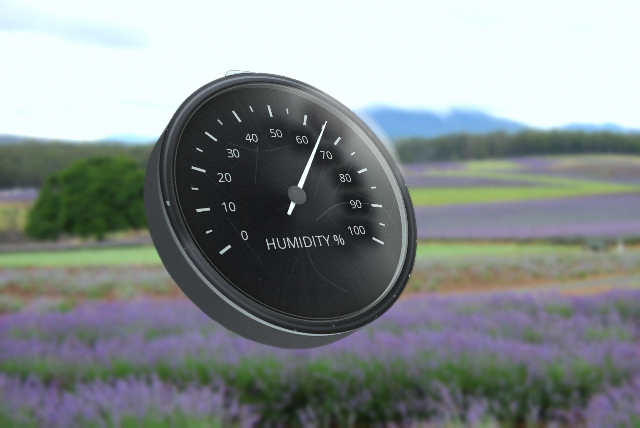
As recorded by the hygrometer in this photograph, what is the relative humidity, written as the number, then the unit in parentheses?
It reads 65 (%)
